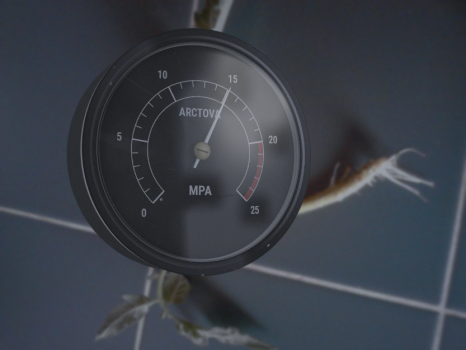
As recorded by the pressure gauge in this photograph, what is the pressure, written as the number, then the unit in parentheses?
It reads 15 (MPa)
